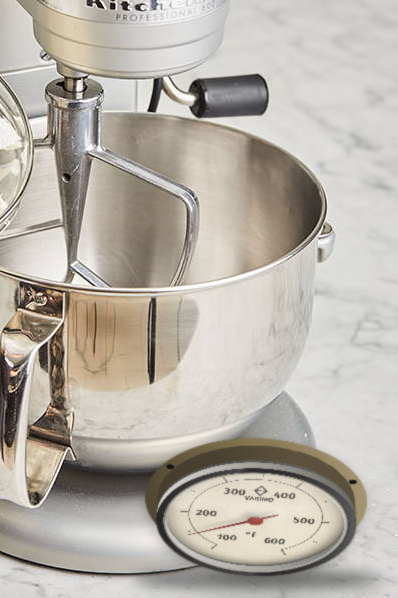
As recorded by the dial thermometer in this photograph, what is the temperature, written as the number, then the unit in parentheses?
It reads 150 (°F)
